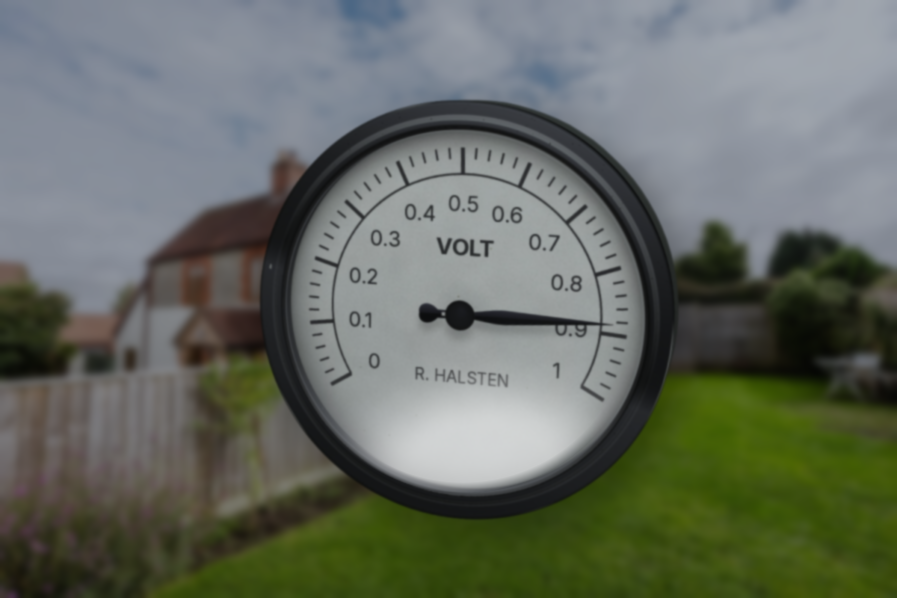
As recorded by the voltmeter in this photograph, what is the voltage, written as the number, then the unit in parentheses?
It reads 0.88 (V)
